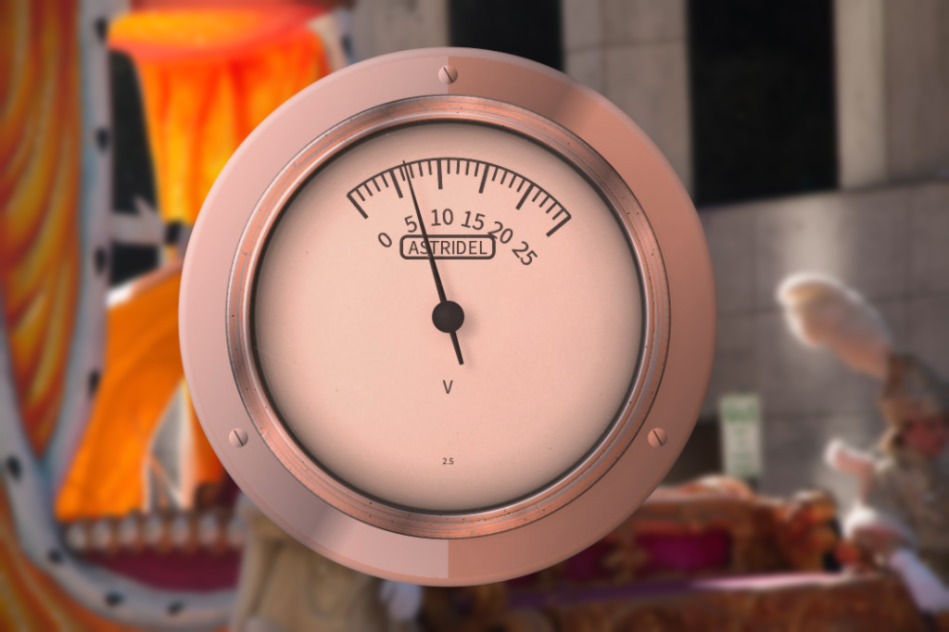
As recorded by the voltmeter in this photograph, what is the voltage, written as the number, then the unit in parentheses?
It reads 6.5 (V)
